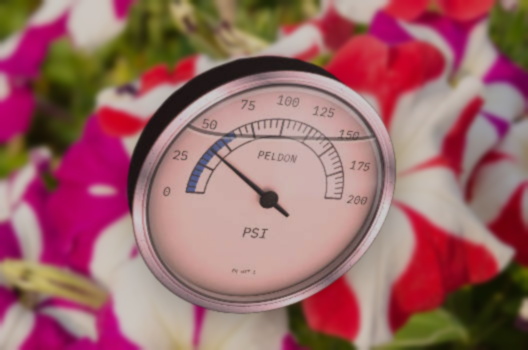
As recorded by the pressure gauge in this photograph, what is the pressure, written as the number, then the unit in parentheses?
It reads 40 (psi)
